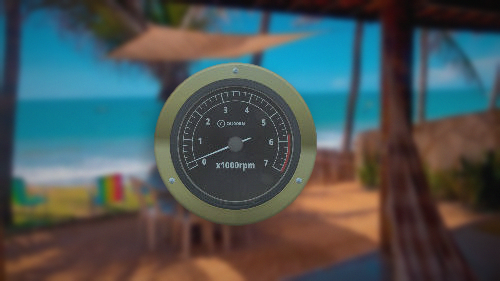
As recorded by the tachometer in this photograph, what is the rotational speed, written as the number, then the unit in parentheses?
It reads 200 (rpm)
